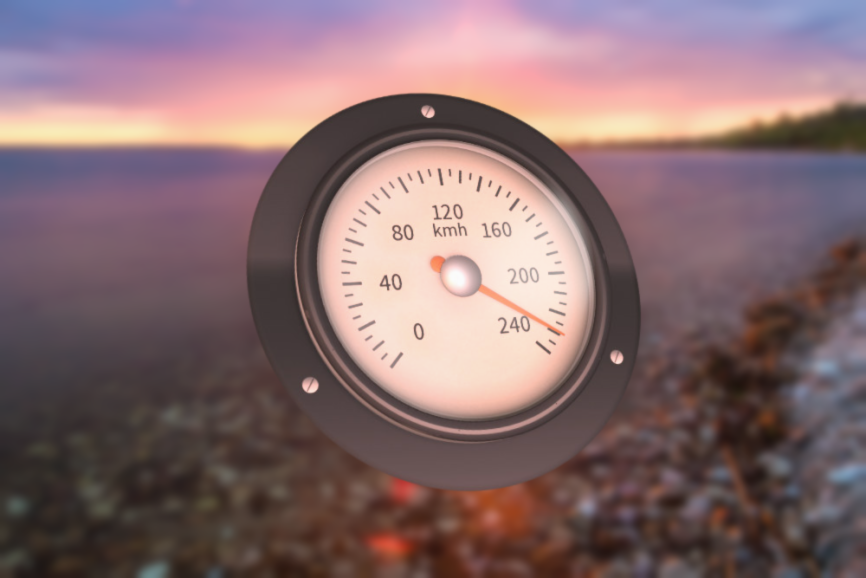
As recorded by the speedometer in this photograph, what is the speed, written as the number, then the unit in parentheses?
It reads 230 (km/h)
